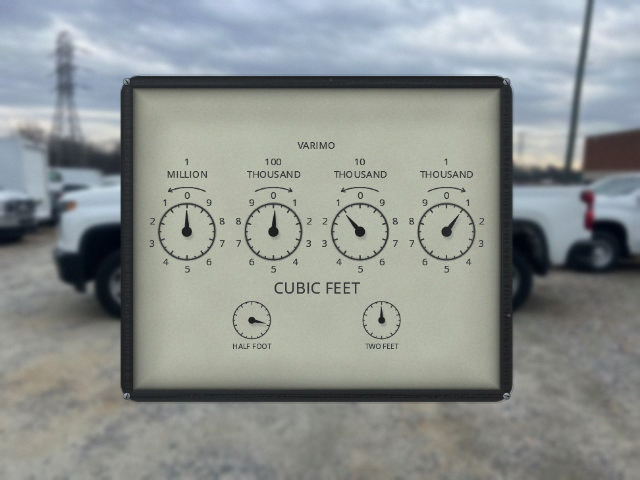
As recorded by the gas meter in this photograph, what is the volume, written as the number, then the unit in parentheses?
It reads 1100 (ft³)
